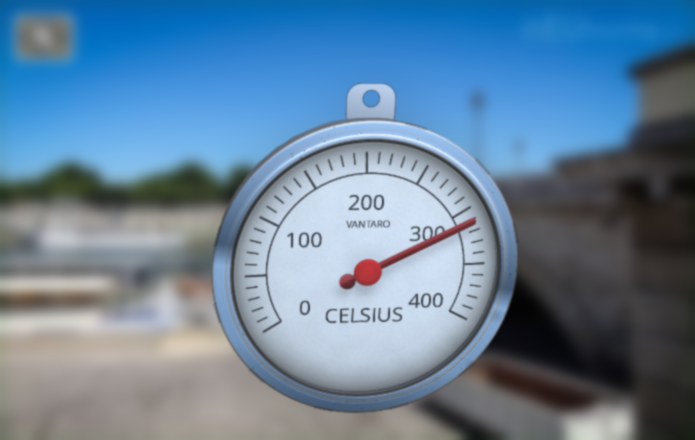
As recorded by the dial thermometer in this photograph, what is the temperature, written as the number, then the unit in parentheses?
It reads 310 (°C)
